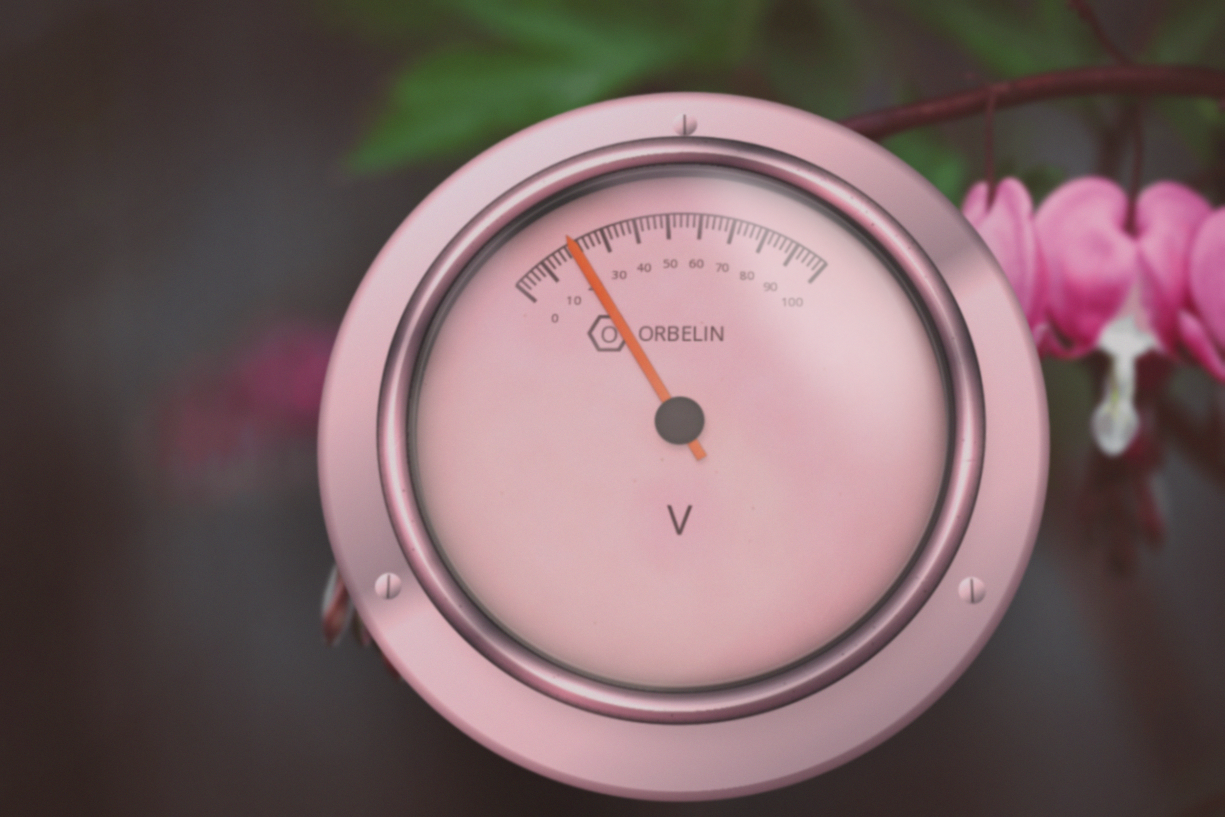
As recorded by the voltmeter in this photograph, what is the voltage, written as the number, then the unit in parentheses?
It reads 20 (V)
